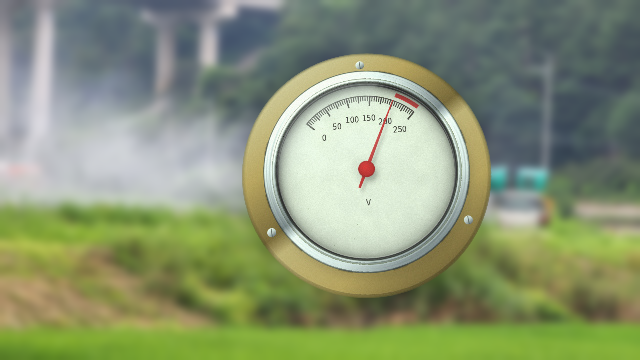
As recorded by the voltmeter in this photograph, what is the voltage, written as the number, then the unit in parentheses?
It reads 200 (V)
